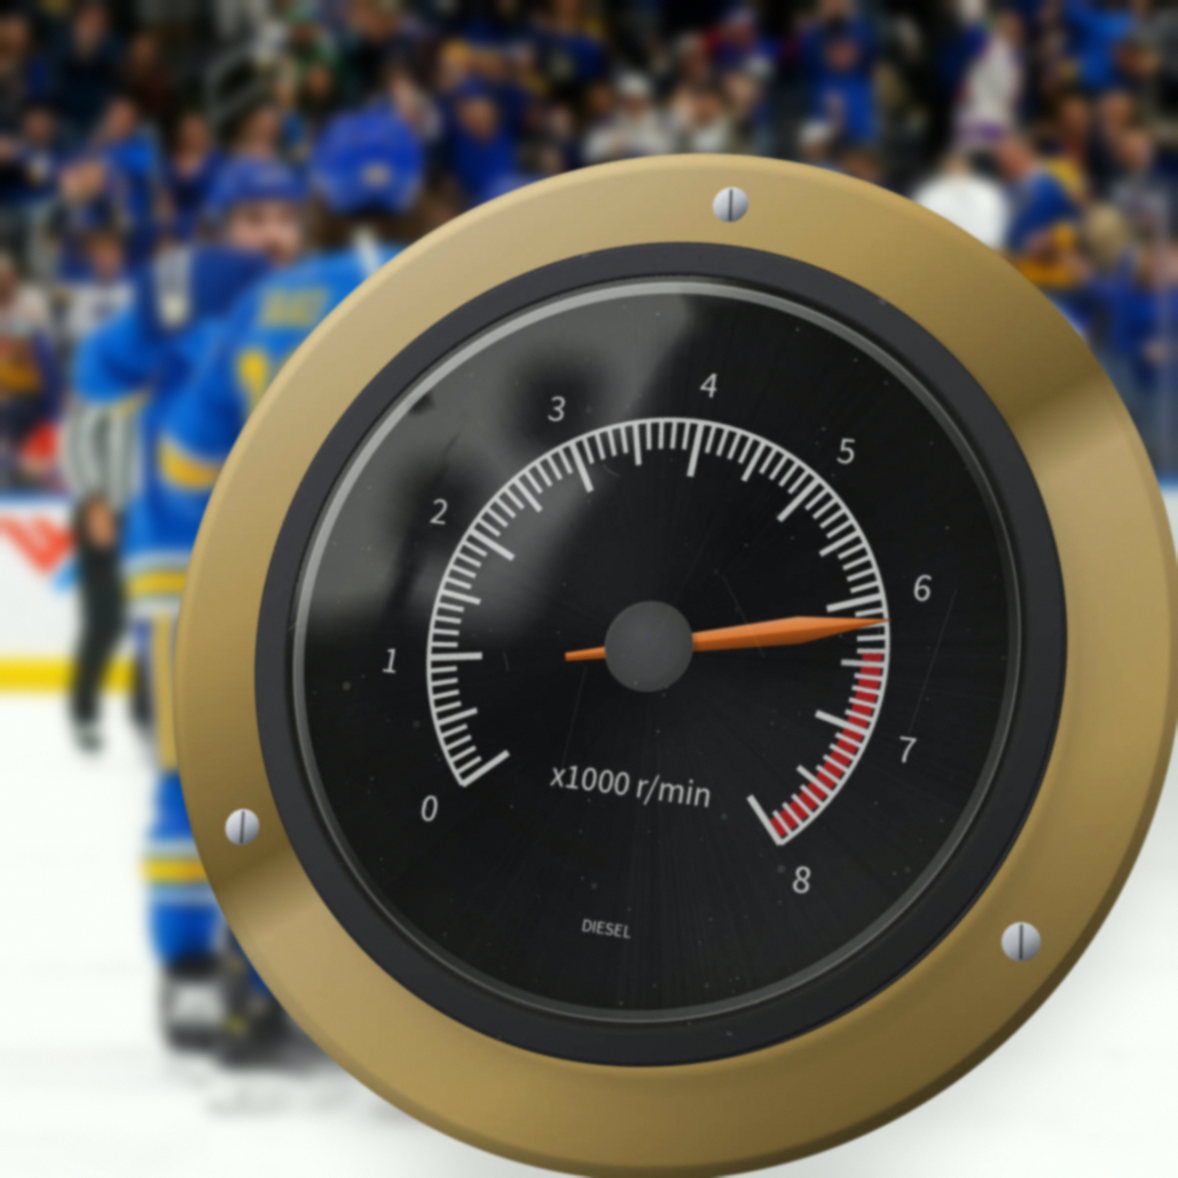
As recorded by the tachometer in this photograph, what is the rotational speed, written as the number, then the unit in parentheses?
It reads 6200 (rpm)
